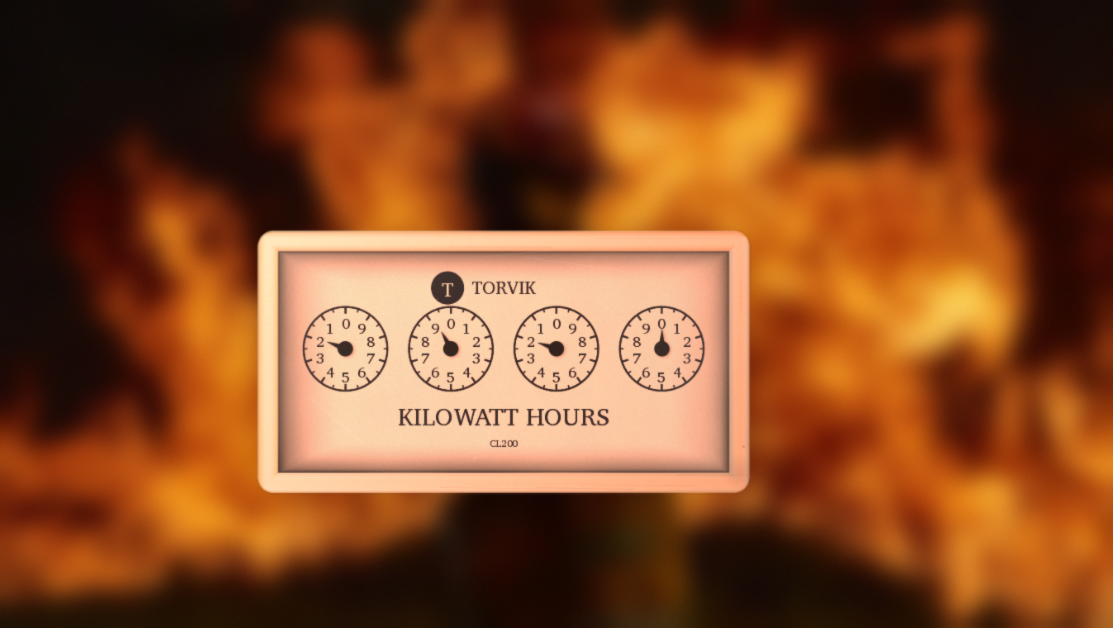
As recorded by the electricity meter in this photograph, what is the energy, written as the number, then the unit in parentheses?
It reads 1920 (kWh)
